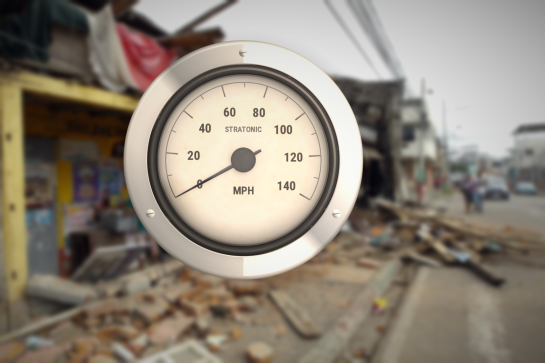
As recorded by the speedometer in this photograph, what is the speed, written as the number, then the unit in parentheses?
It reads 0 (mph)
